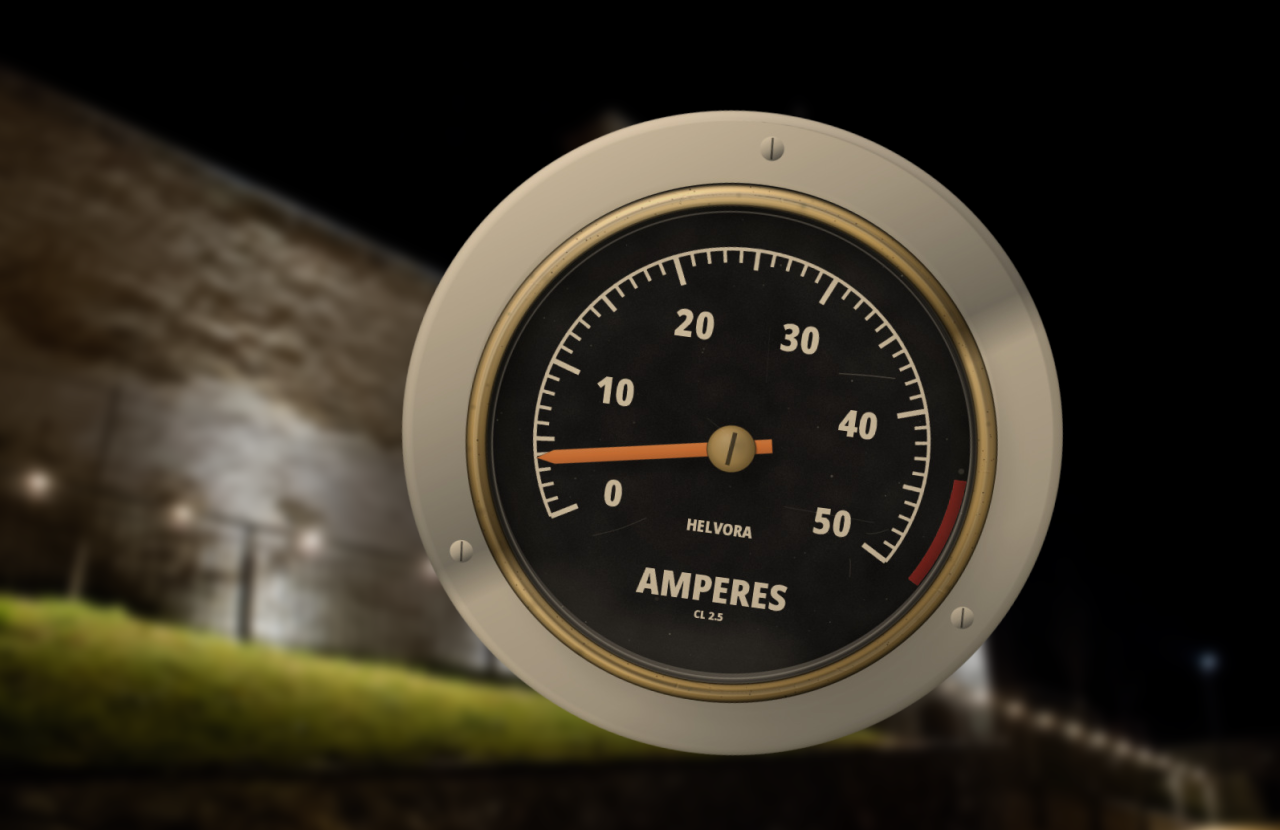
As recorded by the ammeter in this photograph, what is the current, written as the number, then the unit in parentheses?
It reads 4 (A)
